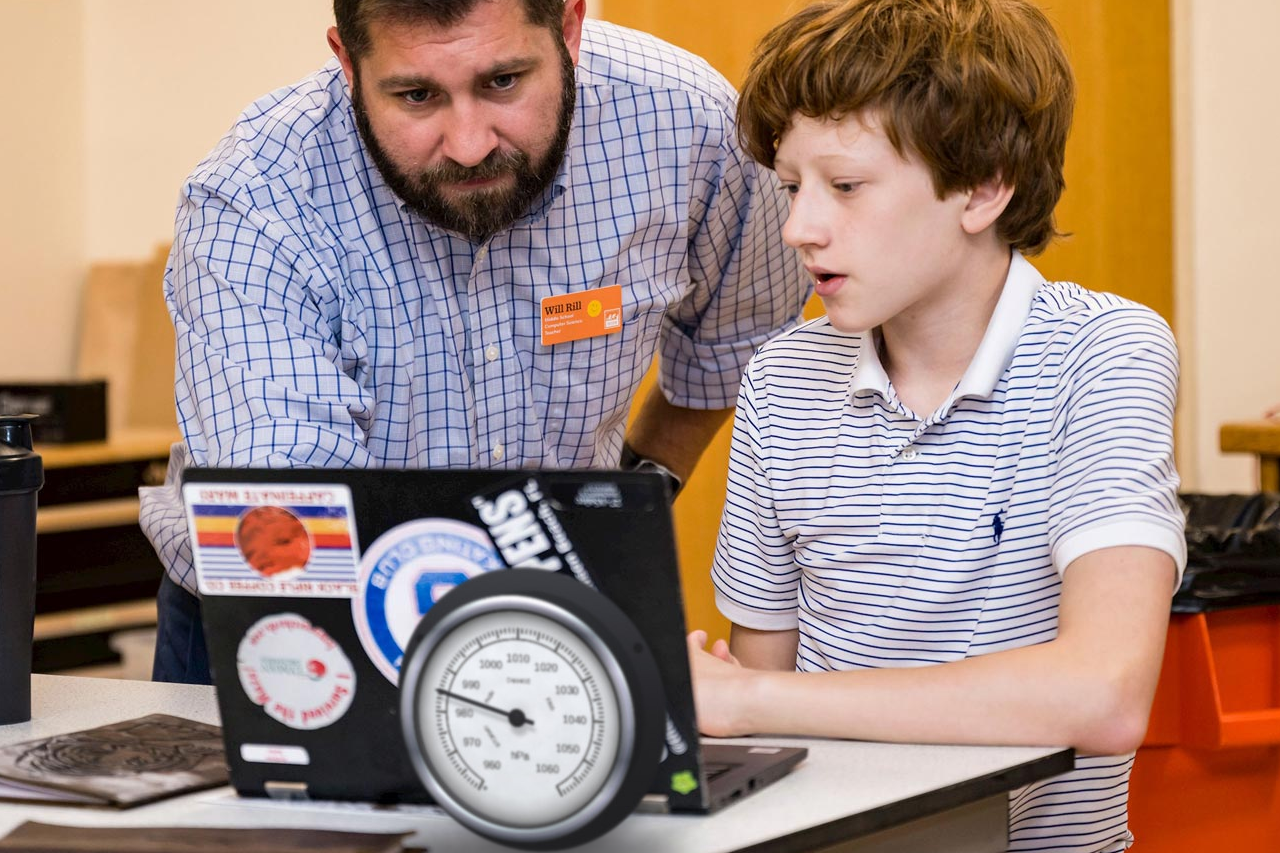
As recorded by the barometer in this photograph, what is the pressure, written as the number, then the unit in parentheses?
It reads 985 (hPa)
